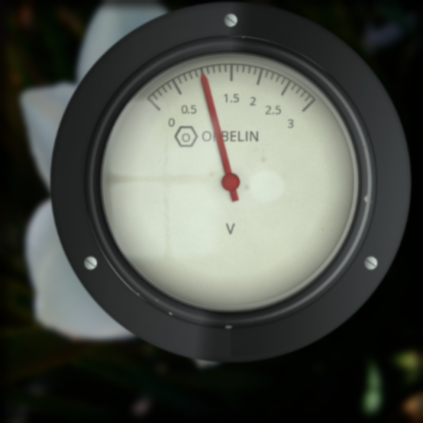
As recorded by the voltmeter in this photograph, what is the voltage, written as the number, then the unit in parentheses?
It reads 1 (V)
